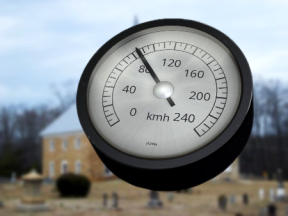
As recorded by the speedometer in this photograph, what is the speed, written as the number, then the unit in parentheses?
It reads 85 (km/h)
